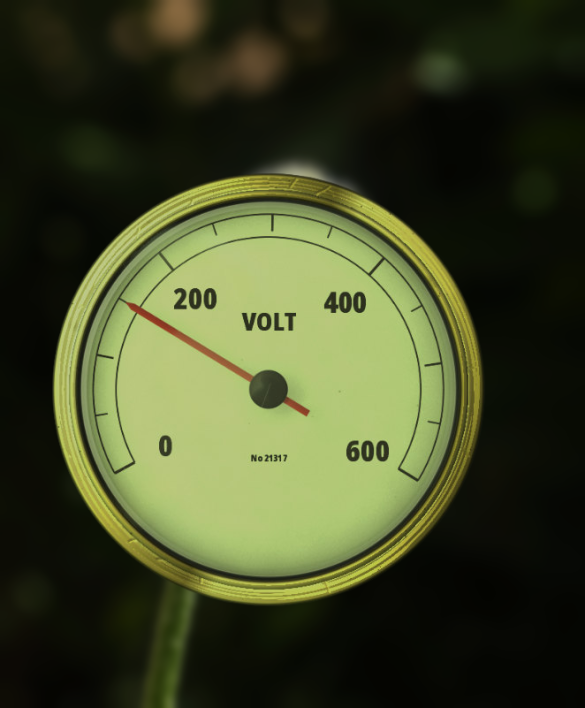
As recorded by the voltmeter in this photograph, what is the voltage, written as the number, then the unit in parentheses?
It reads 150 (V)
